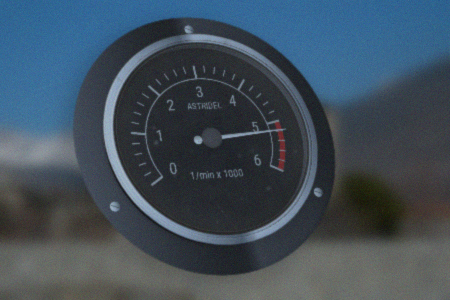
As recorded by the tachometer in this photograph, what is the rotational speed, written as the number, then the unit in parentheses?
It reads 5200 (rpm)
